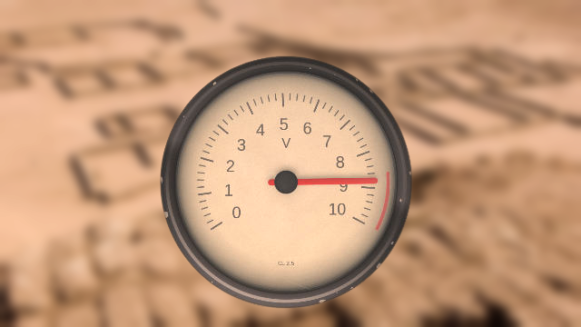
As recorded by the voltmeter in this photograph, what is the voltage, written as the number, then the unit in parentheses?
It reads 8.8 (V)
